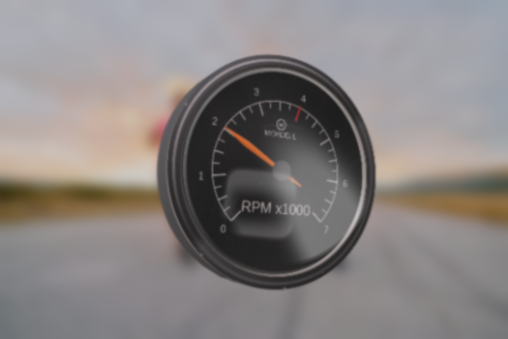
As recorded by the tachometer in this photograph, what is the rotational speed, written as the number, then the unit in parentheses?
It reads 2000 (rpm)
